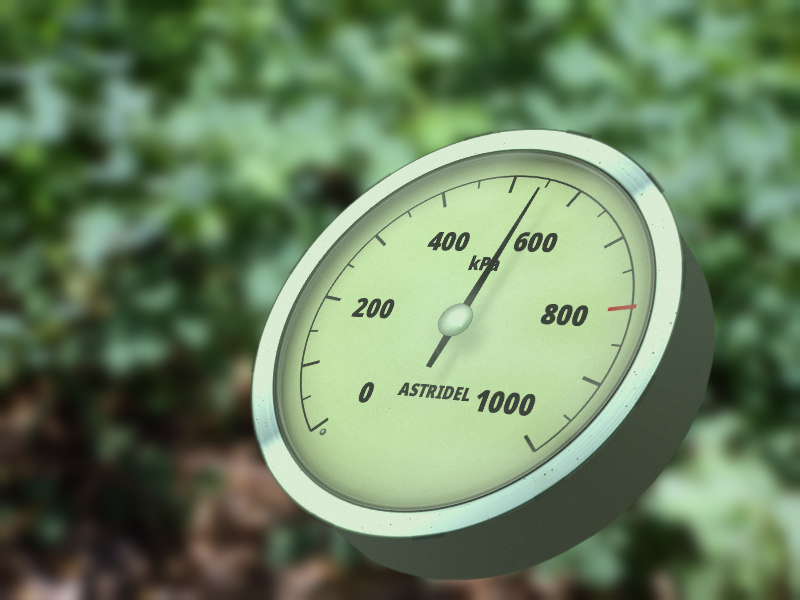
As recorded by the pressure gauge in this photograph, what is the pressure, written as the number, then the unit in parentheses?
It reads 550 (kPa)
